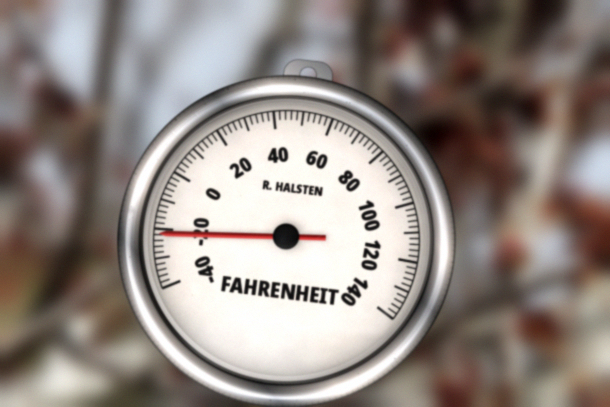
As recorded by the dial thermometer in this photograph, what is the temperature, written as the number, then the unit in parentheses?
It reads -22 (°F)
